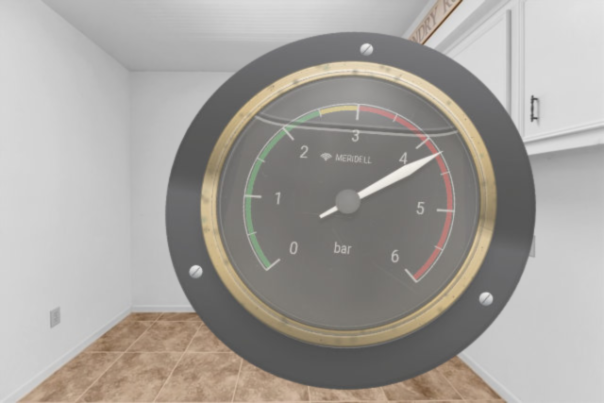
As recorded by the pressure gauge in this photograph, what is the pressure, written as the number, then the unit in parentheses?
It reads 4.25 (bar)
